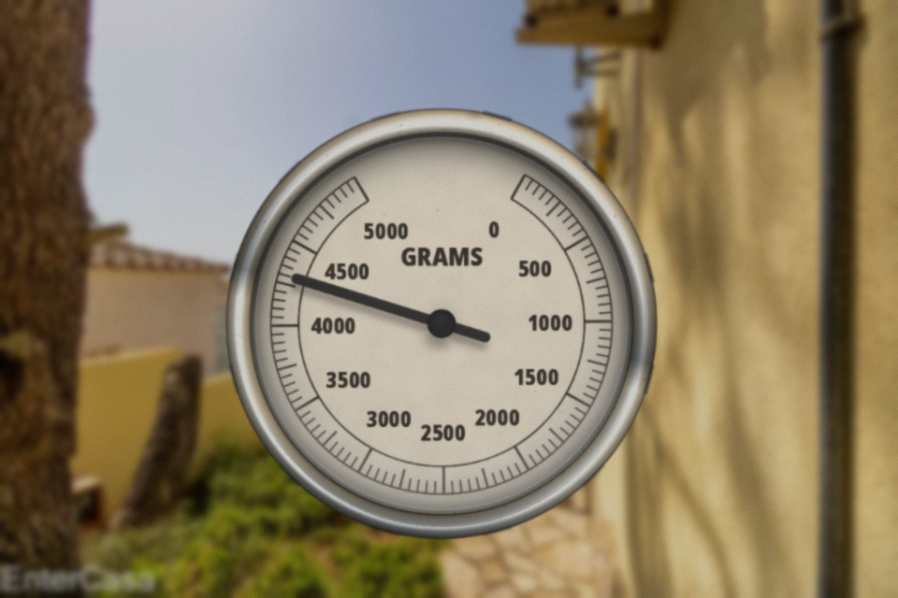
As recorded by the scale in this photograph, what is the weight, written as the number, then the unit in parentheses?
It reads 4300 (g)
